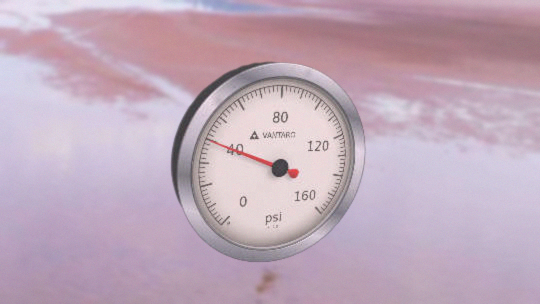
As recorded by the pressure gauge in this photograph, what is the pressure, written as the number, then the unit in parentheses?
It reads 40 (psi)
